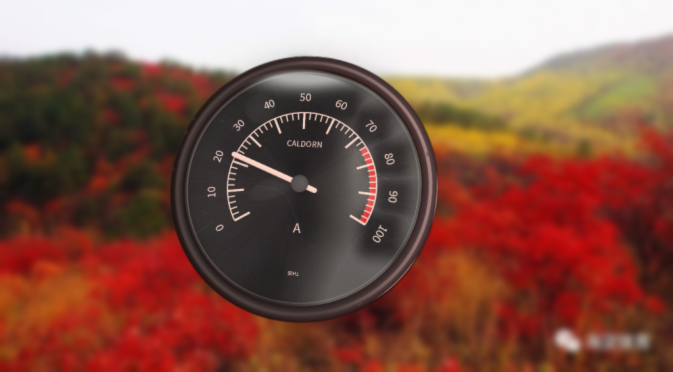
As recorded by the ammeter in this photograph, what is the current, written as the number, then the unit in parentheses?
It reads 22 (A)
